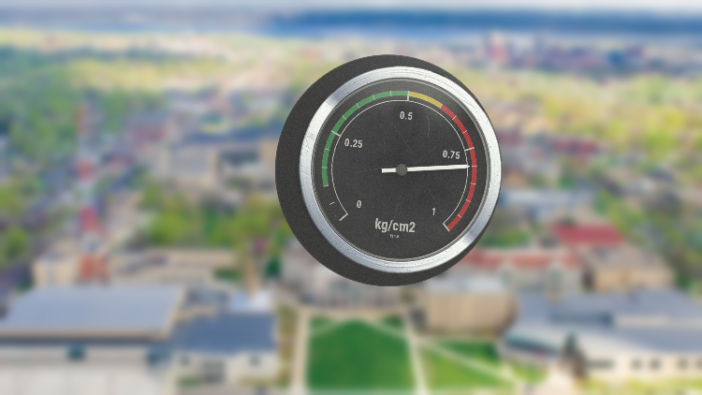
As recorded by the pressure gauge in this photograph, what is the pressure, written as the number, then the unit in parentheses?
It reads 0.8 (kg/cm²)
